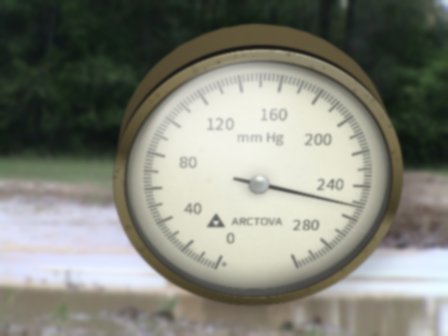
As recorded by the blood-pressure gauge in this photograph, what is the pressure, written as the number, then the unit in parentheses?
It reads 250 (mmHg)
